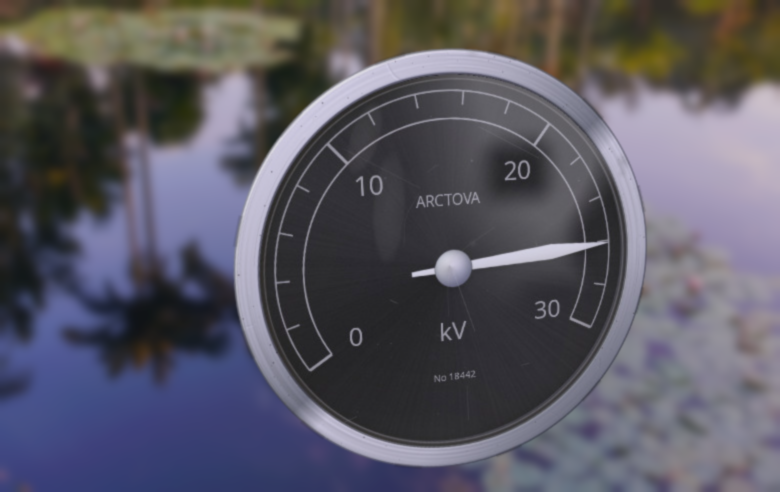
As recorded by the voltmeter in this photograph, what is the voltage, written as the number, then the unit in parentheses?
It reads 26 (kV)
